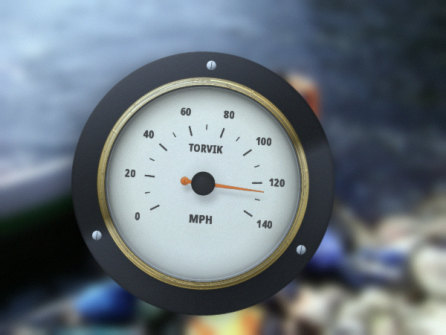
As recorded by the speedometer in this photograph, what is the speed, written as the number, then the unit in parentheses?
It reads 125 (mph)
